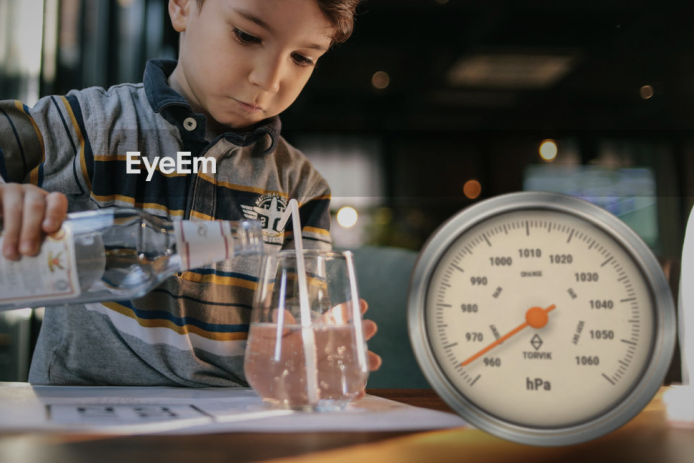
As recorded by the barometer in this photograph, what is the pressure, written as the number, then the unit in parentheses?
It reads 965 (hPa)
